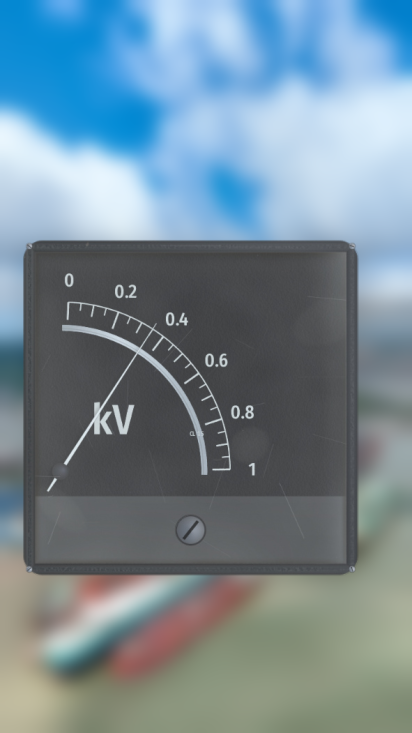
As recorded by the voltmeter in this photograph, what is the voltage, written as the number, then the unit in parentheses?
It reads 0.35 (kV)
